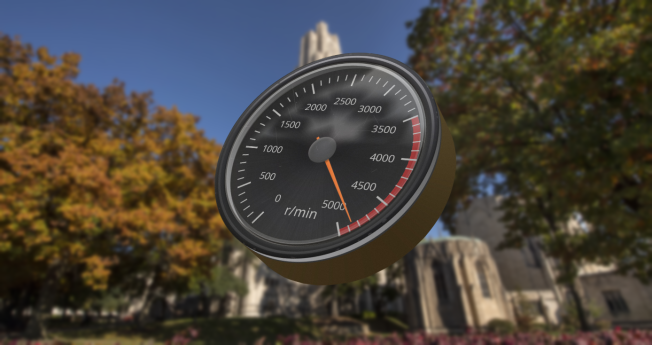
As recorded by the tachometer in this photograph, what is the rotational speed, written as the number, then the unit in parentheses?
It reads 4850 (rpm)
